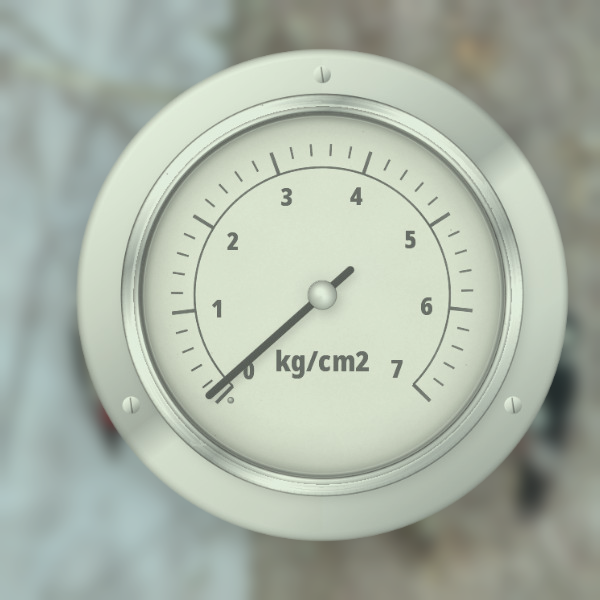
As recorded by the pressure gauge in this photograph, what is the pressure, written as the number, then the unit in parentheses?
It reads 0.1 (kg/cm²)
